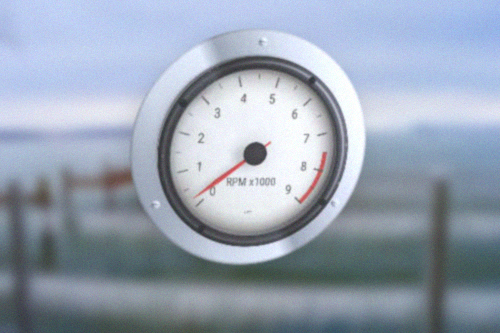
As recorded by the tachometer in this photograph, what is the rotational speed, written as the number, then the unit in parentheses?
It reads 250 (rpm)
